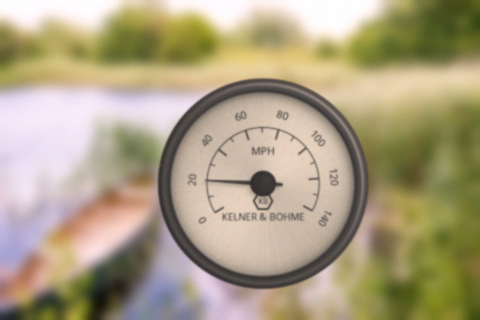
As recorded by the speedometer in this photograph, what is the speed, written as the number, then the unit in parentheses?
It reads 20 (mph)
